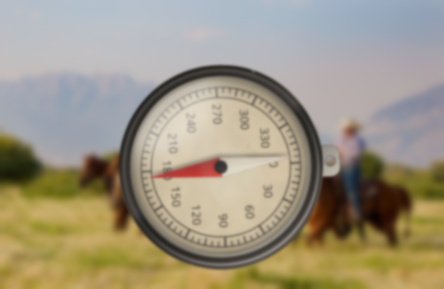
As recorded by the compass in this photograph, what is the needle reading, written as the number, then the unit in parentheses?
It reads 175 (°)
